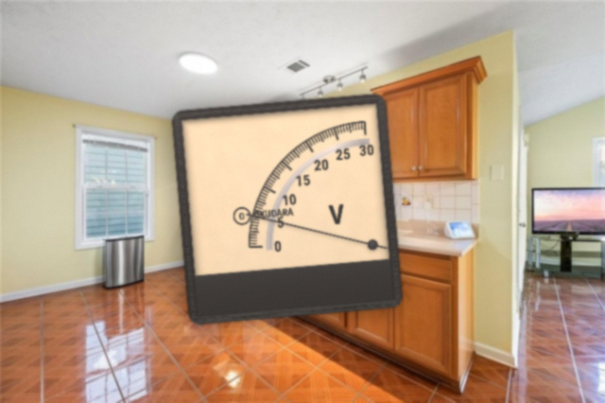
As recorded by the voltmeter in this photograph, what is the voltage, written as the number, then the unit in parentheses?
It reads 5 (V)
